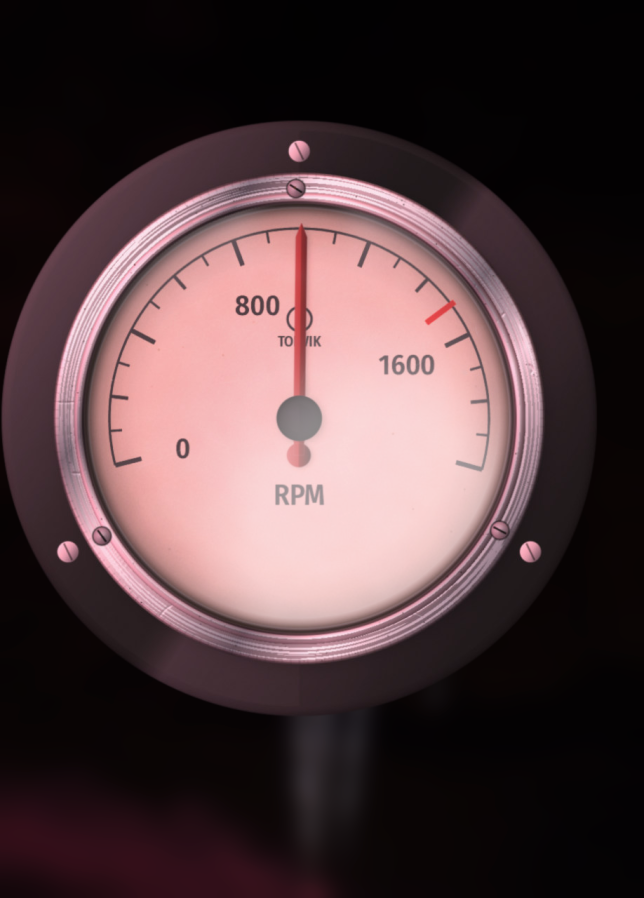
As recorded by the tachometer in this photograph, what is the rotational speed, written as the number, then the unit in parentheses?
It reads 1000 (rpm)
